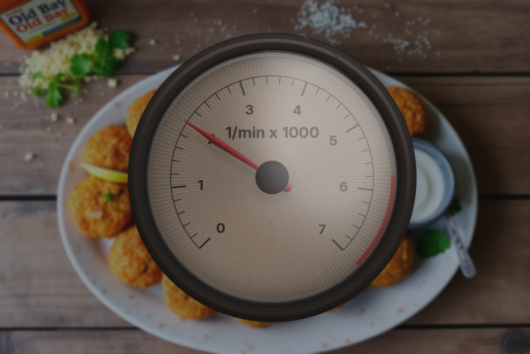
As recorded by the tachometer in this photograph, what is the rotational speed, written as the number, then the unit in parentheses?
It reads 2000 (rpm)
